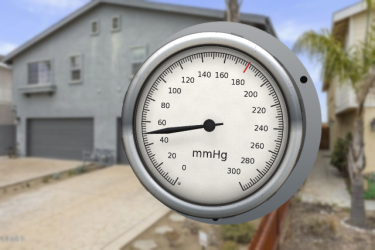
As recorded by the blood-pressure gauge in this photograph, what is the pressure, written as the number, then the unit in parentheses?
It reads 50 (mmHg)
